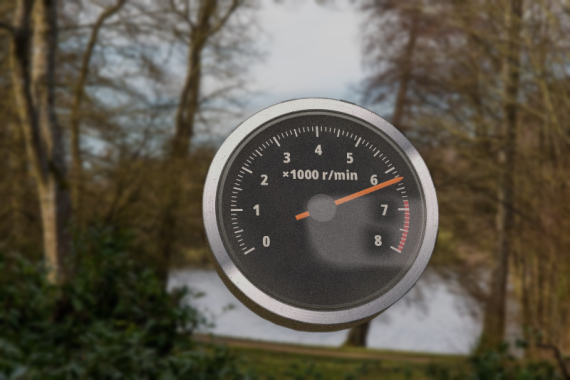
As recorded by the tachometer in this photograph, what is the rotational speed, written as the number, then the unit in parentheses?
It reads 6300 (rpm)
